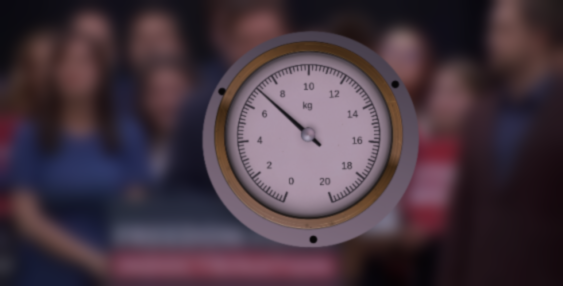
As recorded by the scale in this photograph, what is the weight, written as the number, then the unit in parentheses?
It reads 7 (kg)
